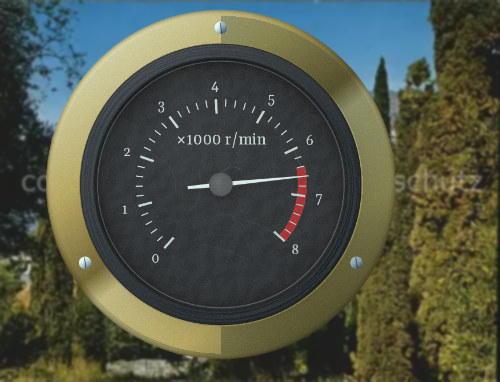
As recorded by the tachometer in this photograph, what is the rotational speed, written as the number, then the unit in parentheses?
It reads 6600 (rpm)
